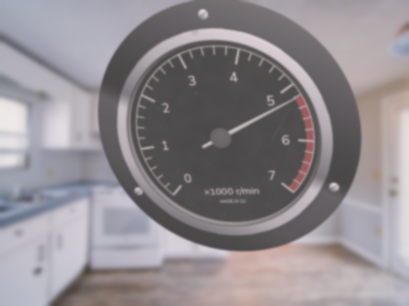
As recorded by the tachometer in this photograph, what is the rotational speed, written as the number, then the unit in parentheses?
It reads 5200 (rpm)
